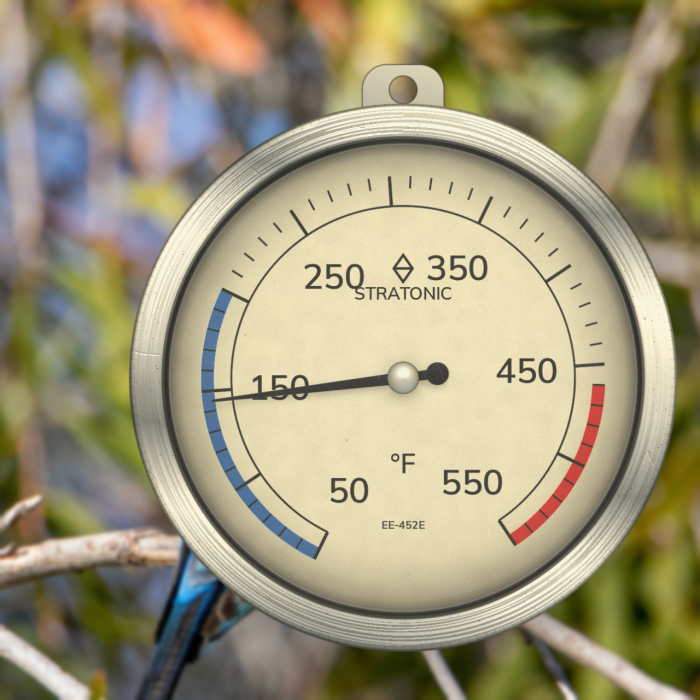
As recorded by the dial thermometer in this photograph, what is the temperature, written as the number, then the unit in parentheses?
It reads 145 (°F)
